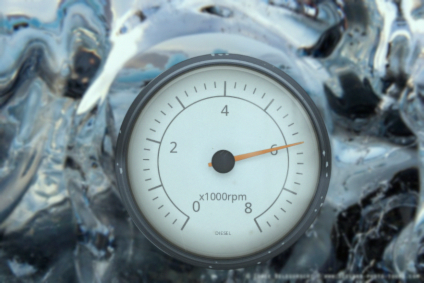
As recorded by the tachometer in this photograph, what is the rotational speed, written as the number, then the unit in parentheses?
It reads 6000 (rpm)
